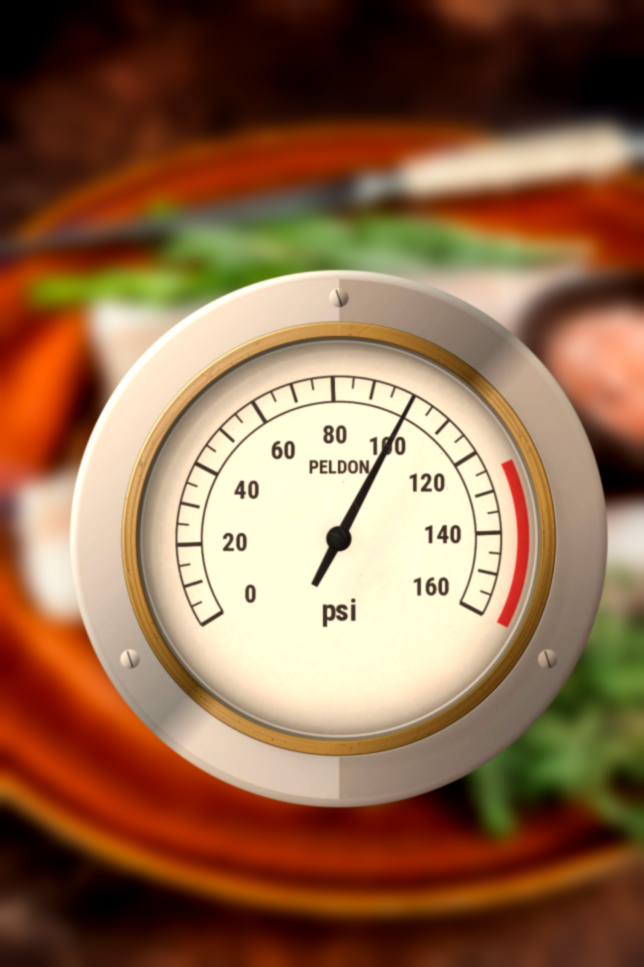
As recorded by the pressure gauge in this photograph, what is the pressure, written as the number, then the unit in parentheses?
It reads 100 (psi)
